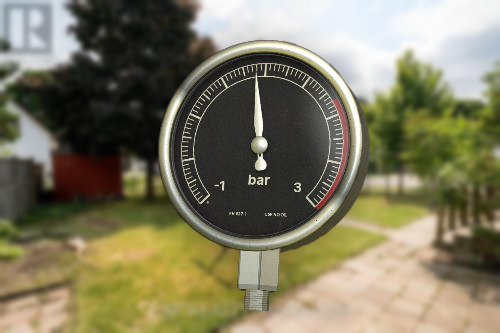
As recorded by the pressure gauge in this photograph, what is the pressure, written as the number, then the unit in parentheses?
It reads 0.9 (bar)
